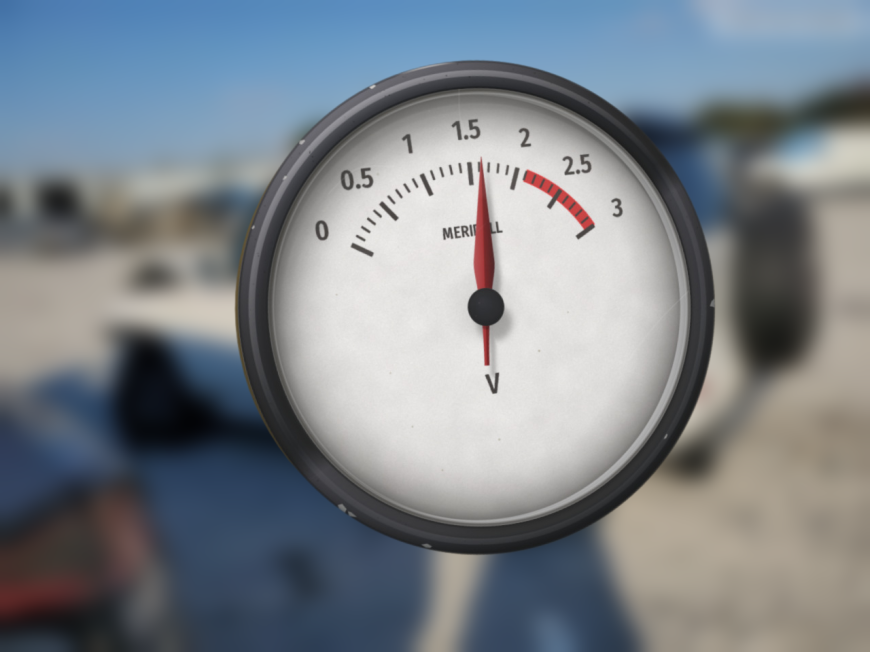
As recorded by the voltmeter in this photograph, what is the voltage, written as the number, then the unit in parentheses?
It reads 1.6 (V)
